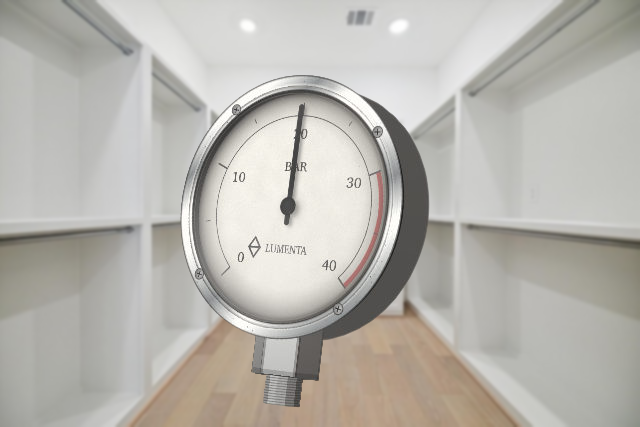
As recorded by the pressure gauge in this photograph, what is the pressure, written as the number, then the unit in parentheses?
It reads 20 (bar)
